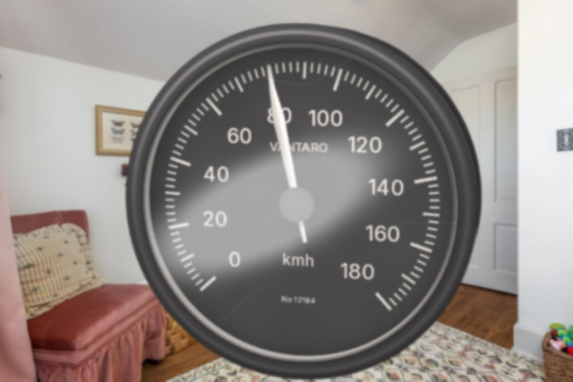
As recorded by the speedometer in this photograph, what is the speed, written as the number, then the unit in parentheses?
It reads 80 (km/h)
